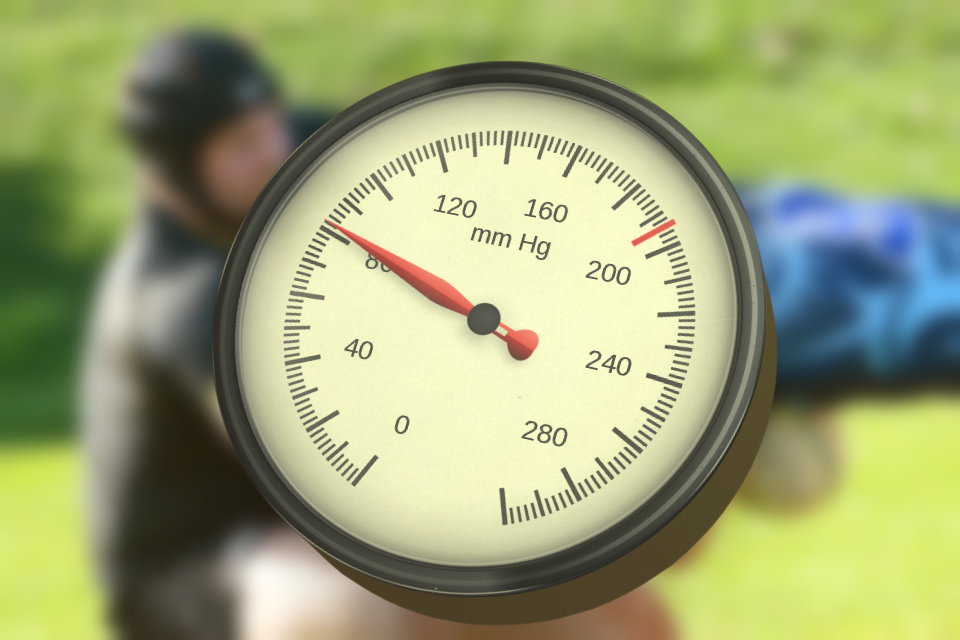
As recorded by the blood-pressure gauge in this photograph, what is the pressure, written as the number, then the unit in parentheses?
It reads 82 (mmHg)
